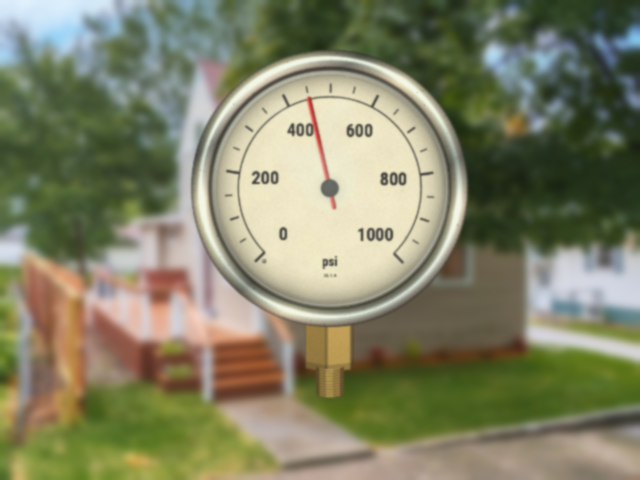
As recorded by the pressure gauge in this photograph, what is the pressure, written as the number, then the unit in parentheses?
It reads 450 (psi)
